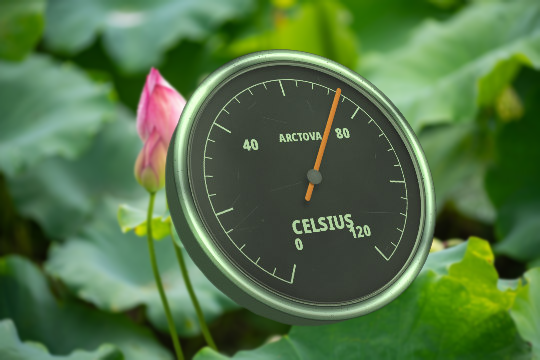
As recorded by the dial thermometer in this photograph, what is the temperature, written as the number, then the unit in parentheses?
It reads 74 (°C)
